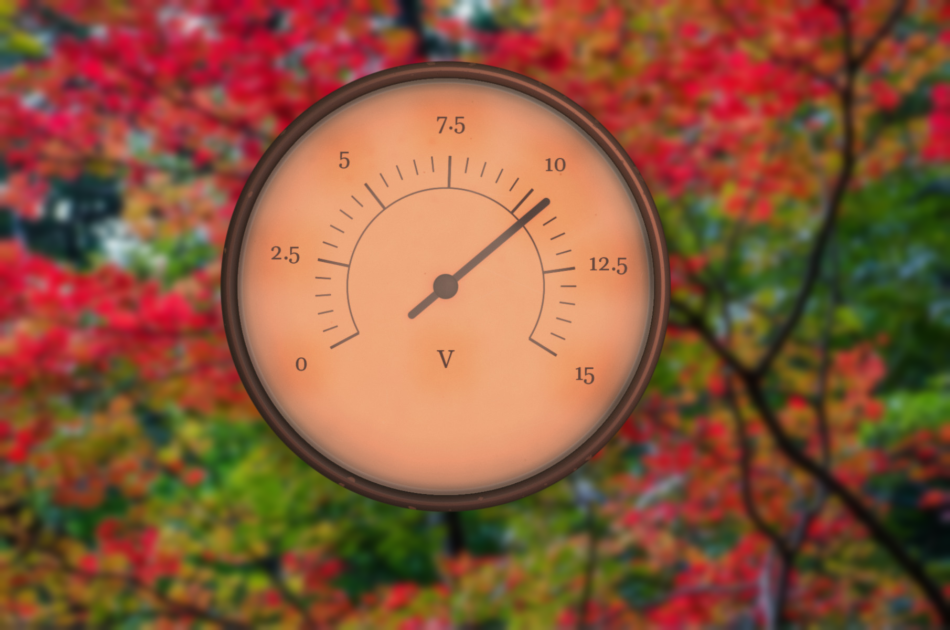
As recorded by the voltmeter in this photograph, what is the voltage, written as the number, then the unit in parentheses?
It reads 10.5 (V)
